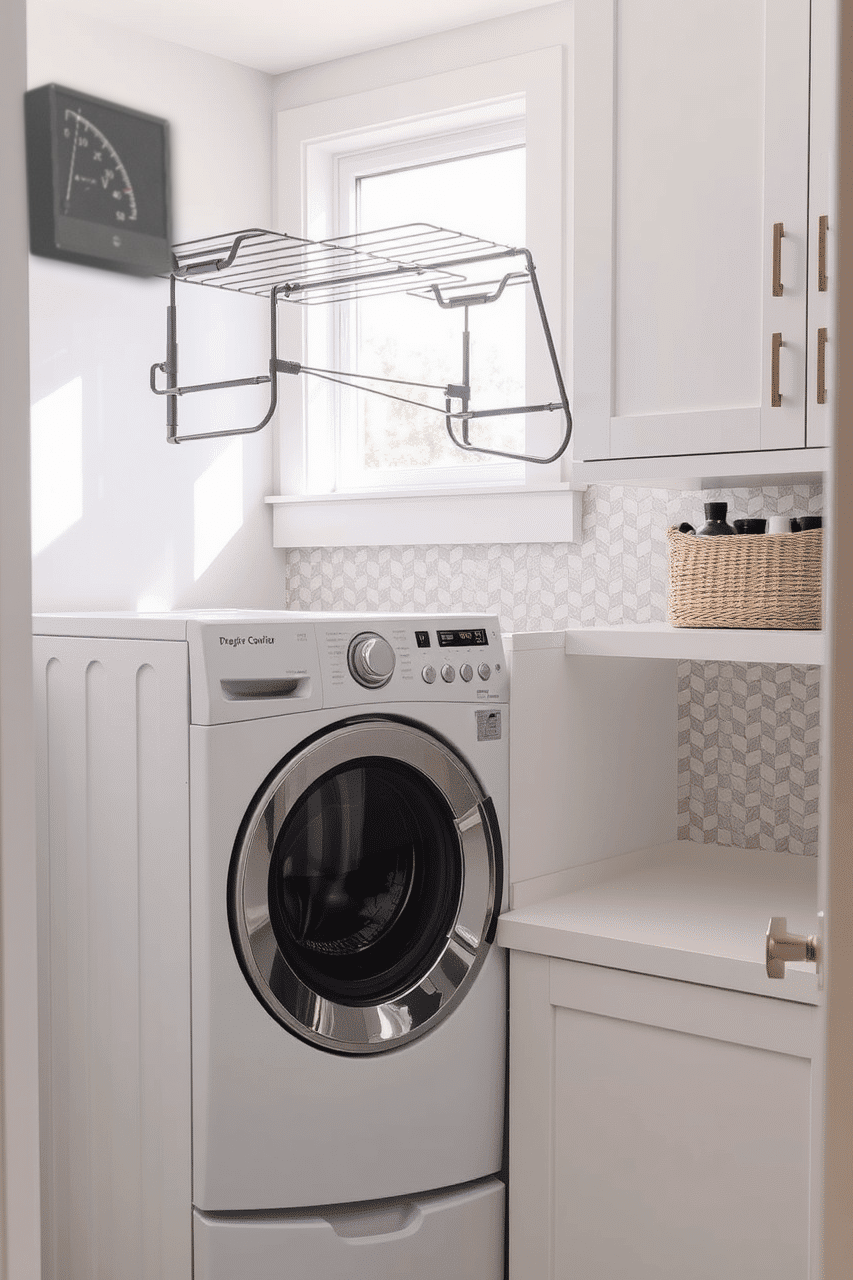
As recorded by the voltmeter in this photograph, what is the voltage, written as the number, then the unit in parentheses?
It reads 5 (V)
